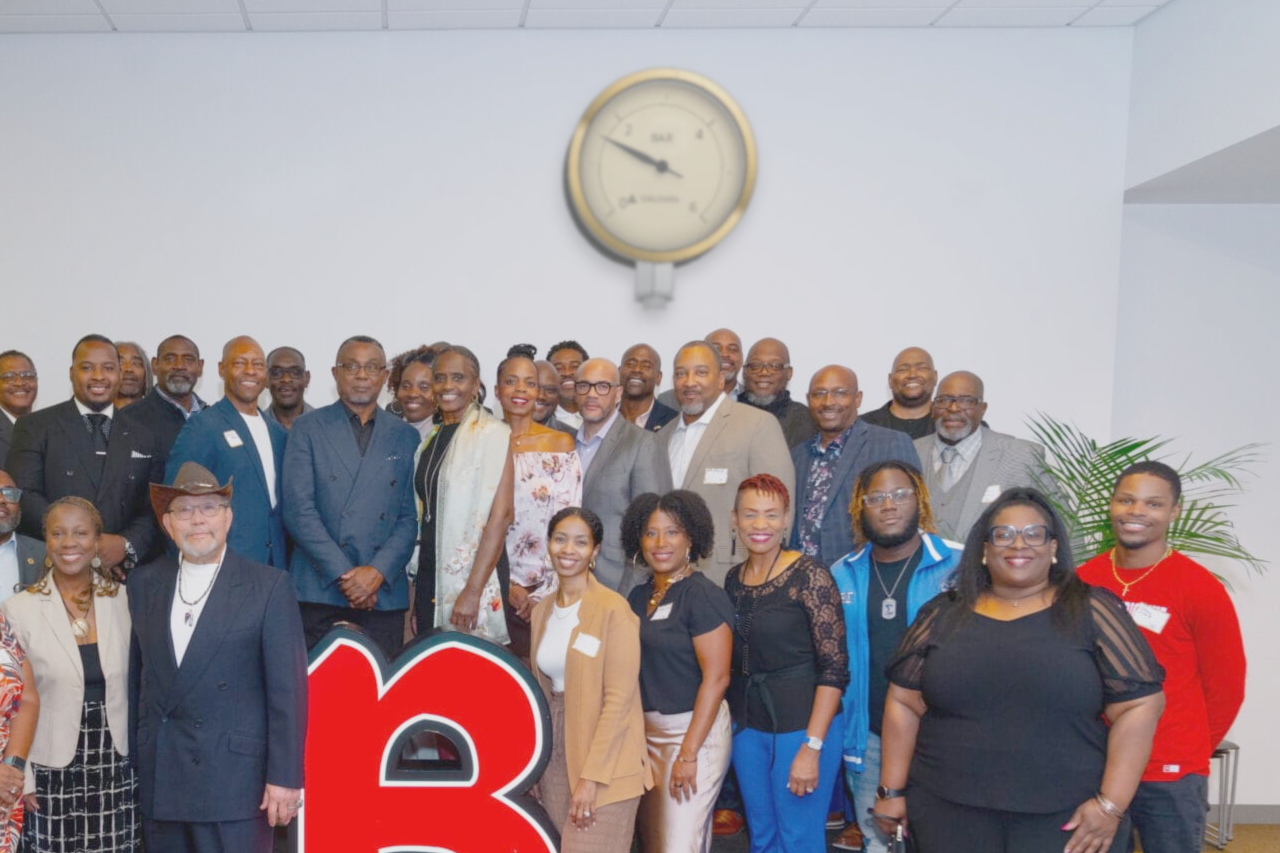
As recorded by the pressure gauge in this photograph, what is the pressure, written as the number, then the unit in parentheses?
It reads 1.5 (bar)
